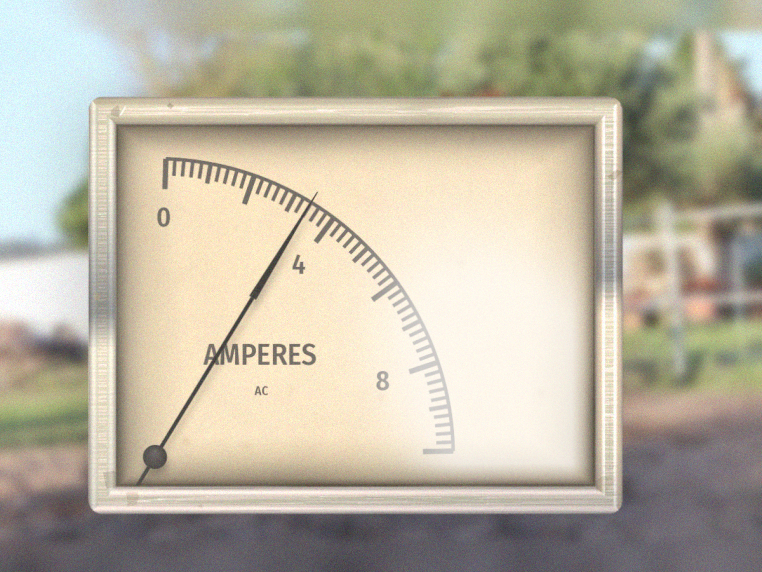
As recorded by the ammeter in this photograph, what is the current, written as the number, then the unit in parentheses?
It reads 3.4 (A)
